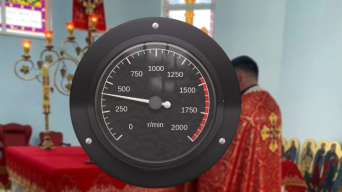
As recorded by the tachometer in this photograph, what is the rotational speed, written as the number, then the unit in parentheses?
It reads 400 (rpm)
